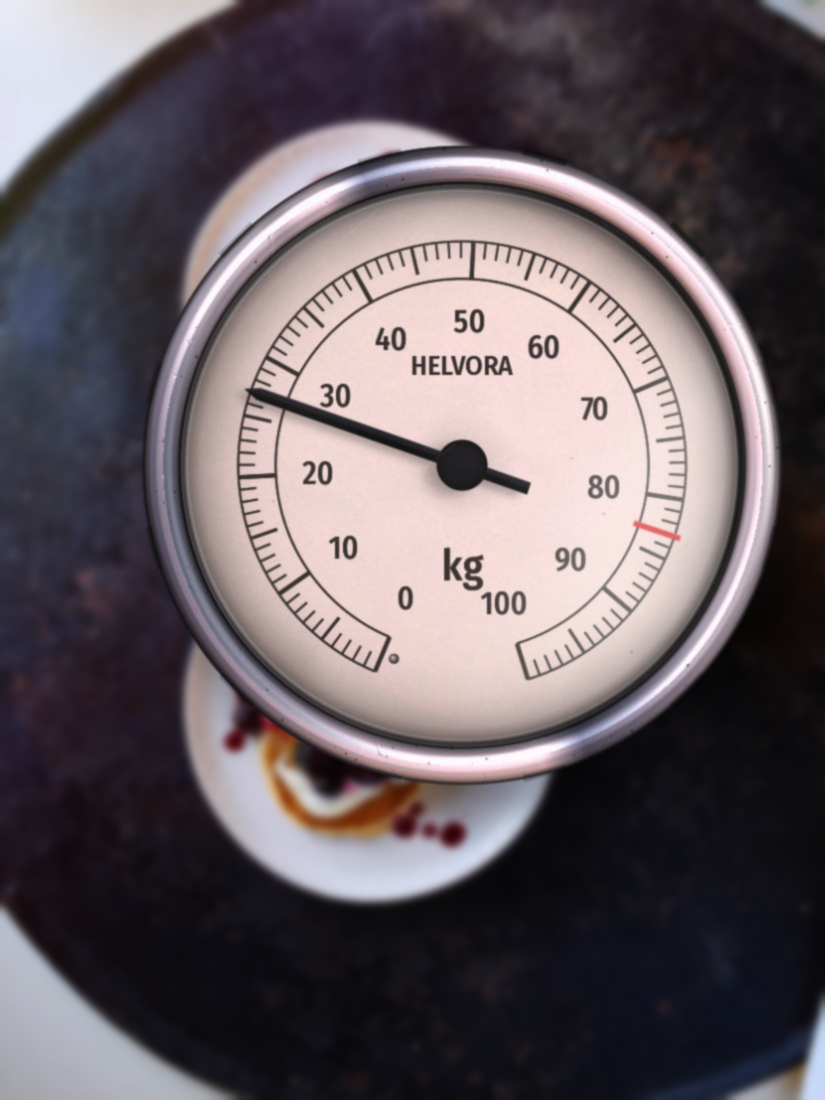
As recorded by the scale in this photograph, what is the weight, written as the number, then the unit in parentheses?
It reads 27 (kg)
